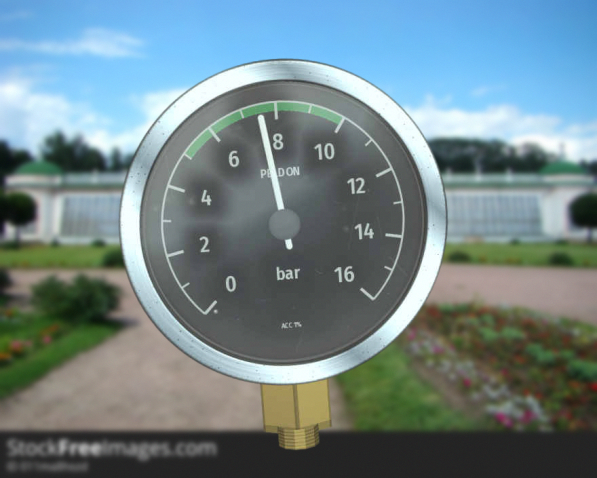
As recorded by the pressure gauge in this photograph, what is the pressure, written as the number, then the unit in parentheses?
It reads 7.5 (bar)
